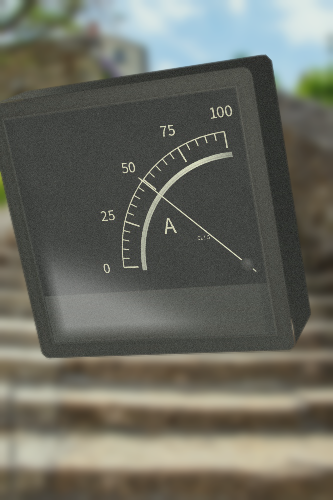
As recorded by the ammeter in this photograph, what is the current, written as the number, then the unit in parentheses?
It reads 50 (A)
